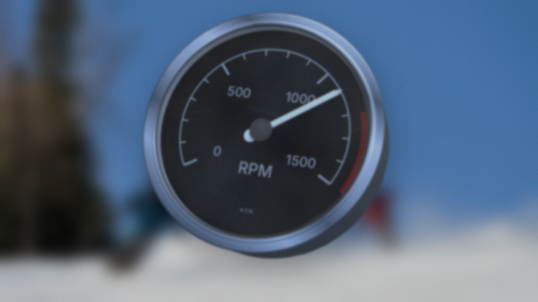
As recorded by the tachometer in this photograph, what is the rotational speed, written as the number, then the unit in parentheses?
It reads 1100 (rpm)
